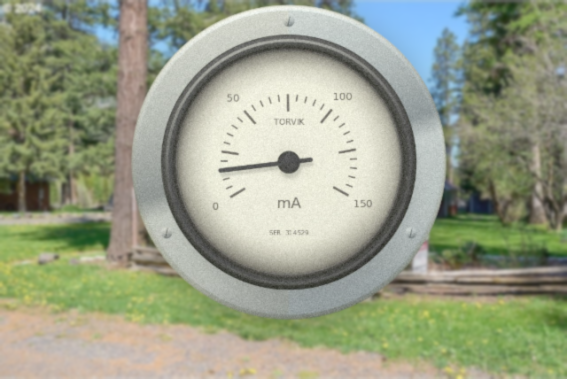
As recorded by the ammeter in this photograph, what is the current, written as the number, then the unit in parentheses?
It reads 15 (mA)
